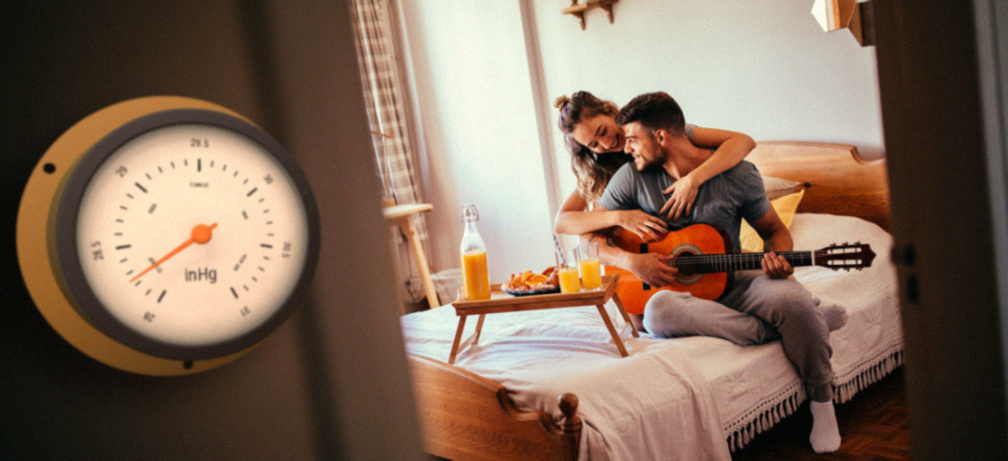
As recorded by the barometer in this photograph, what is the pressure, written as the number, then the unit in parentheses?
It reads 28.25 (inHg)
